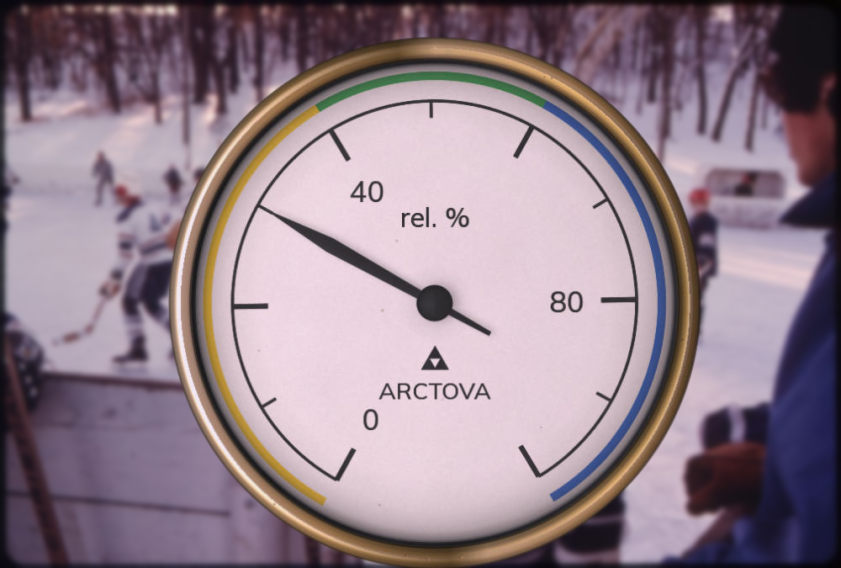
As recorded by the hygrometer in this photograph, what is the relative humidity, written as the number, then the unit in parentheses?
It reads 30 (%)
